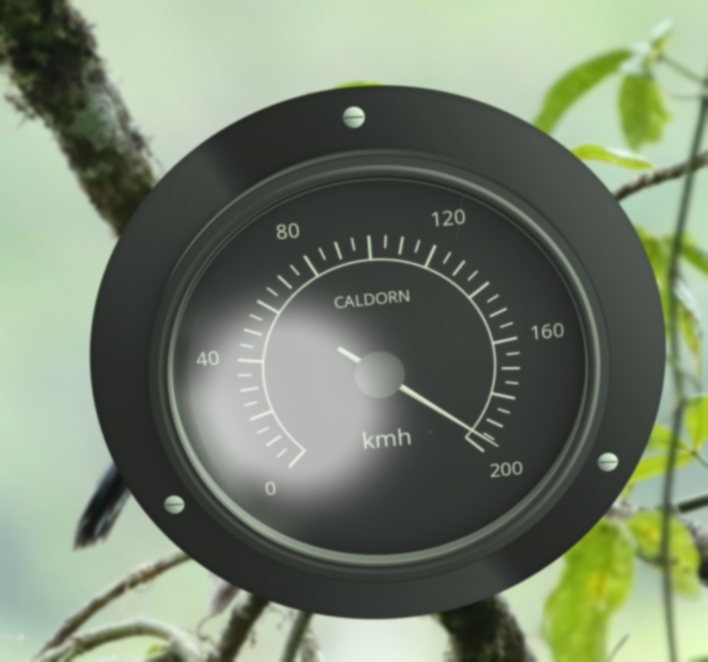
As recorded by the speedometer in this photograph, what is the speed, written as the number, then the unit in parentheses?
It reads 195 (km/h)
